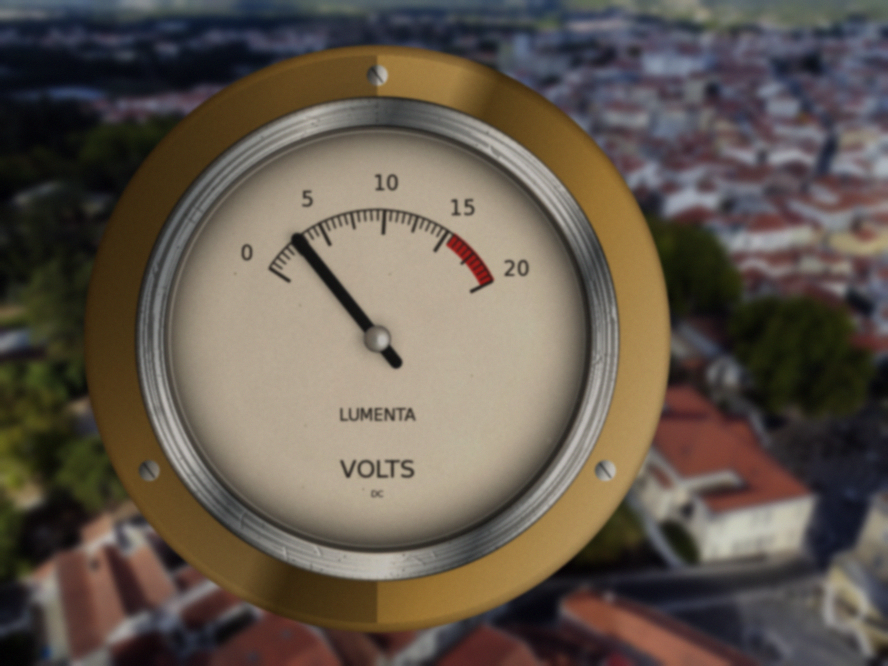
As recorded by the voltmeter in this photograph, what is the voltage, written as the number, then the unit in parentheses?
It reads 3 (V)
